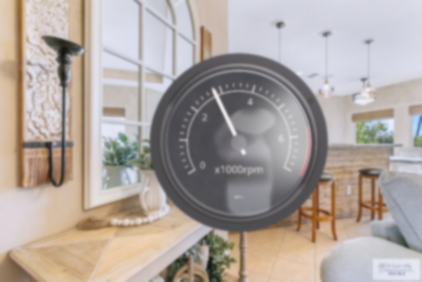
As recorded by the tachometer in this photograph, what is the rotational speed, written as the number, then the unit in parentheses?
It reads 2800 (rpm)
